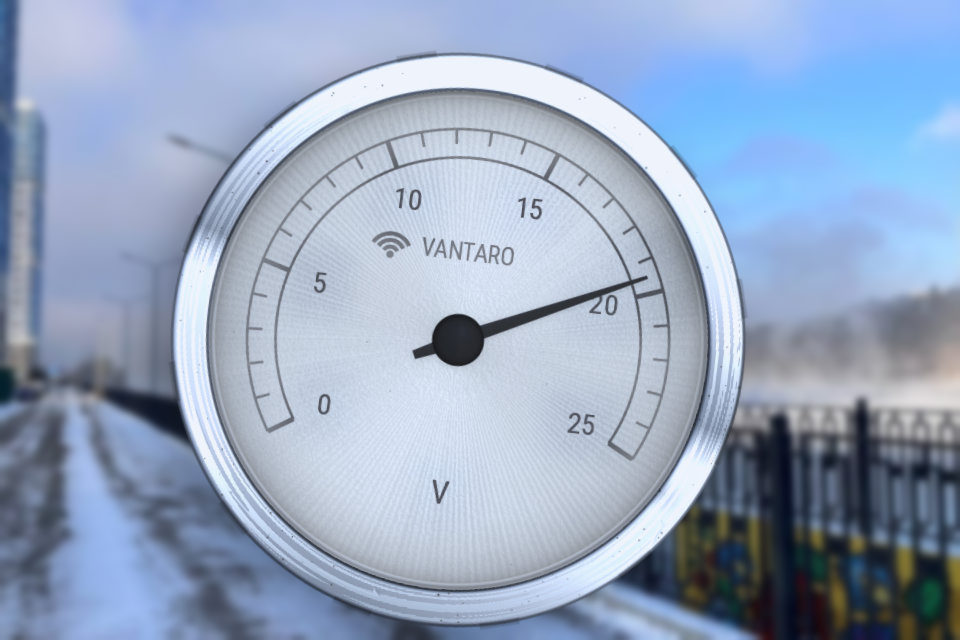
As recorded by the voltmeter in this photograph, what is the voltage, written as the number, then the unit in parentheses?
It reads 19.5 (V)
